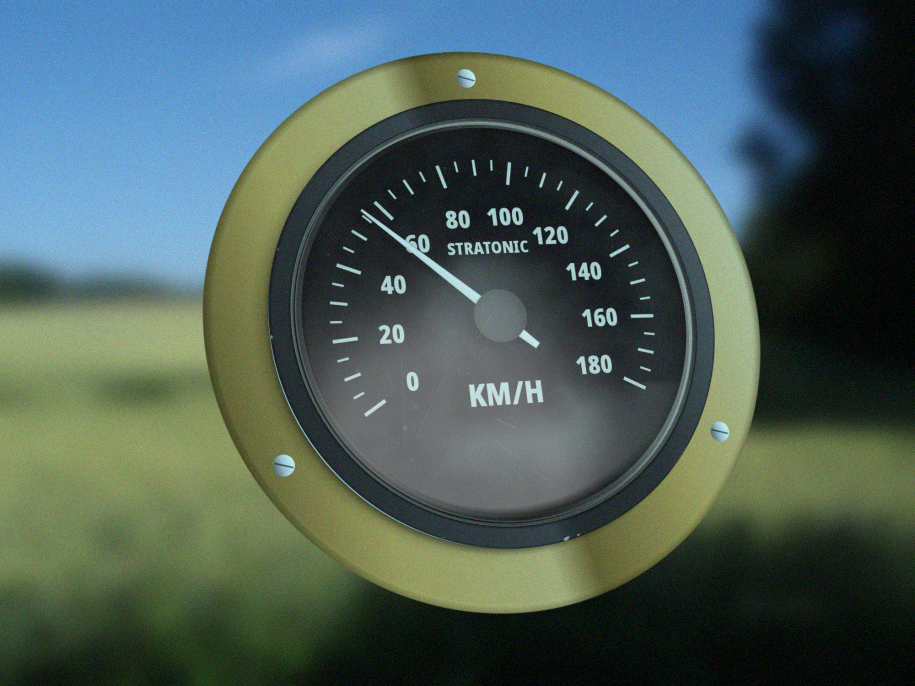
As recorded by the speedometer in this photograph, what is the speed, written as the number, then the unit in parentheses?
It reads 55 (km/h)
